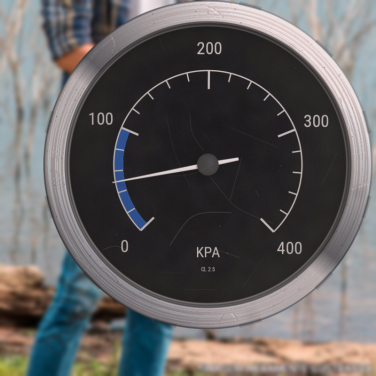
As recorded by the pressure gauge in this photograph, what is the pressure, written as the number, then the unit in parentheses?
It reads 50 (kPa)
